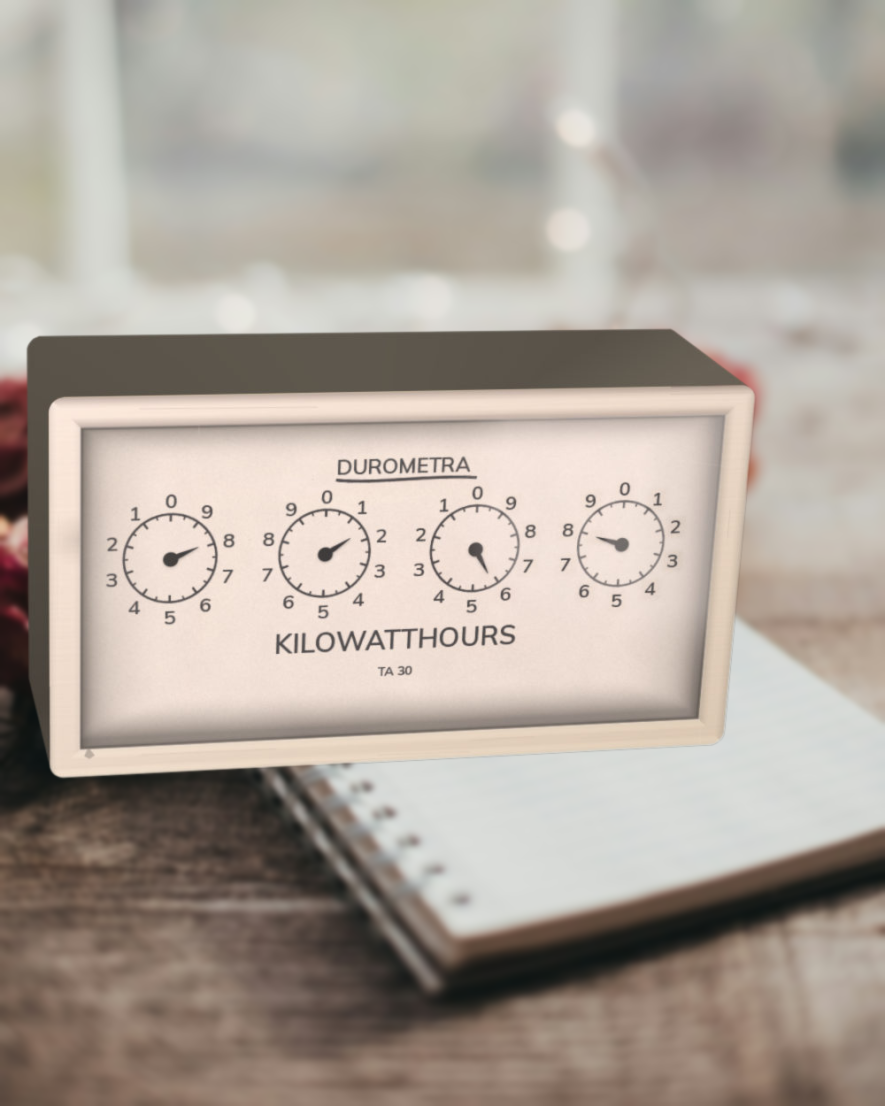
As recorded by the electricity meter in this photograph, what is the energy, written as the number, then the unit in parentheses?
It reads 8158 (kWh)
